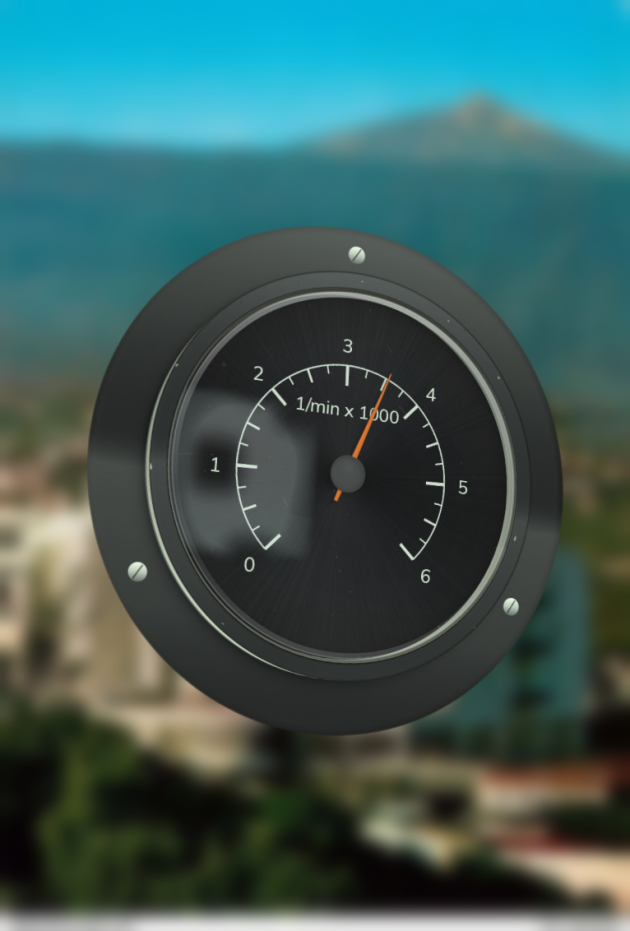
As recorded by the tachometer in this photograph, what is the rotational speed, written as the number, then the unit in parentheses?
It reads 3500 (rpm)
